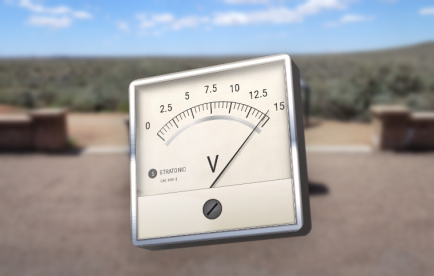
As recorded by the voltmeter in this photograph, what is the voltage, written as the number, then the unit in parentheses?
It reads 14.5 (V)
